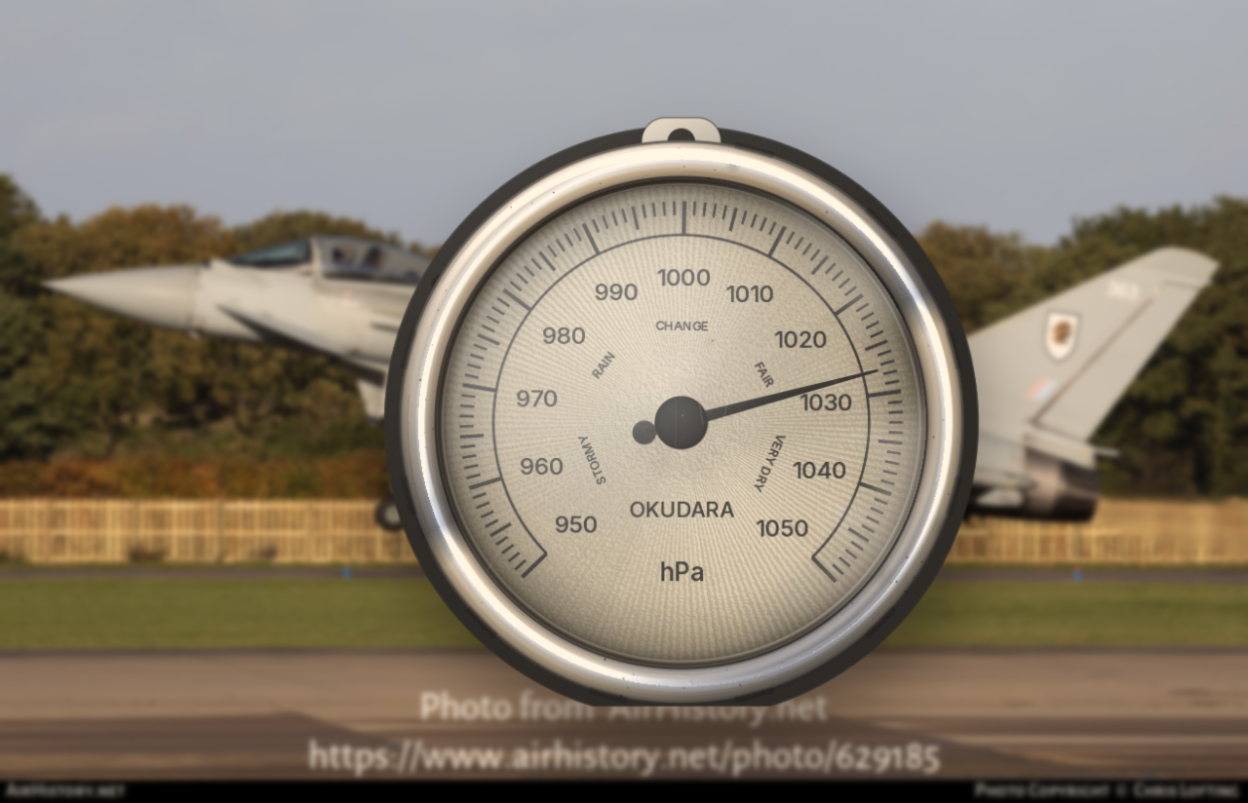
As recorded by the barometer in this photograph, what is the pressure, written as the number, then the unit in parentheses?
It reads 1027.5 (hPa)
